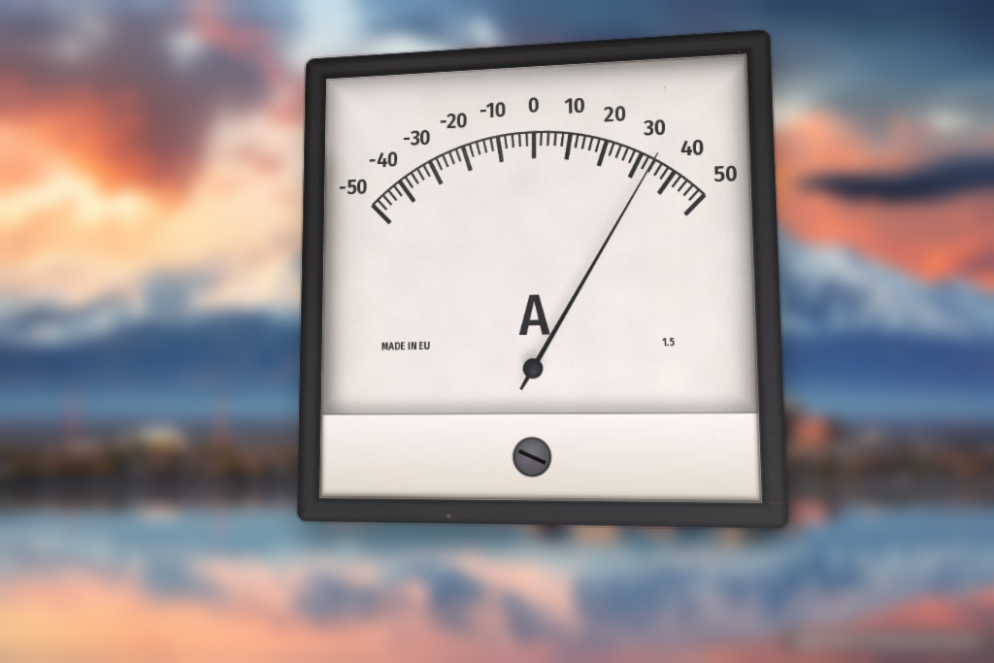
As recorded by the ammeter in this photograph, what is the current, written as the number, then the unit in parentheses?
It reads 34 (A)
